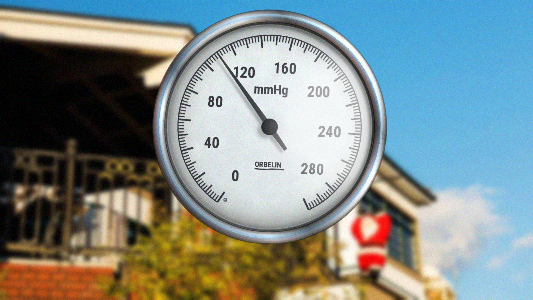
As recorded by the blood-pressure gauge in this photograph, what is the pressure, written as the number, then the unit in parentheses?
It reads 110 (mmHg)
